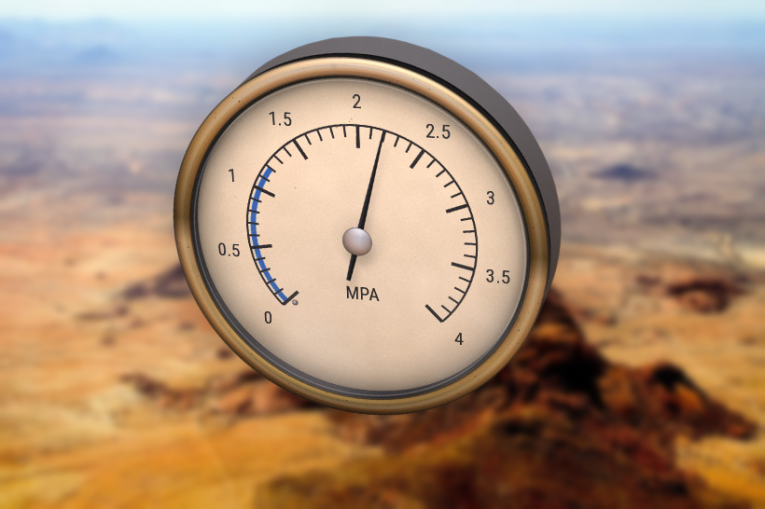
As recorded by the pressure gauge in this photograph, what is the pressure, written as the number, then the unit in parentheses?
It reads 2.2 (MPa)
